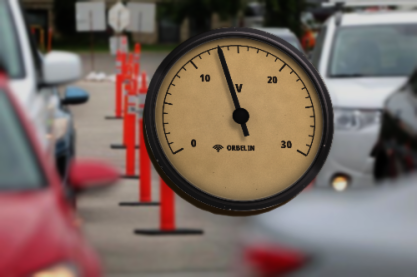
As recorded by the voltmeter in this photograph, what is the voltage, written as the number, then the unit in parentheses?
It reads 13 (V)
